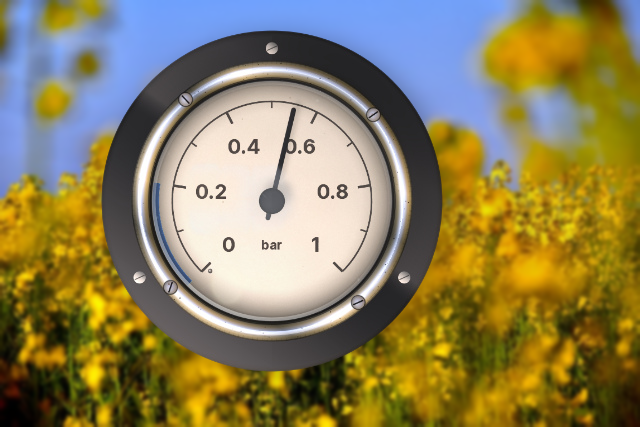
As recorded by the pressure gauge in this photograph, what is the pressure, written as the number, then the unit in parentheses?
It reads 0.55 (bar)
